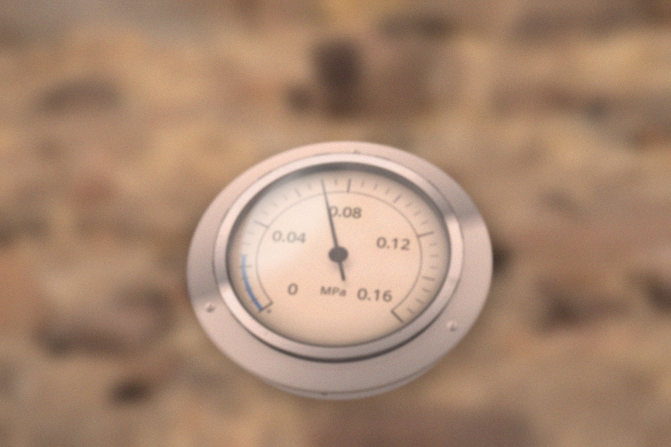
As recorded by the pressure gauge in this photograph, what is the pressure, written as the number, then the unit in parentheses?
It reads 0.07 (MPa)
